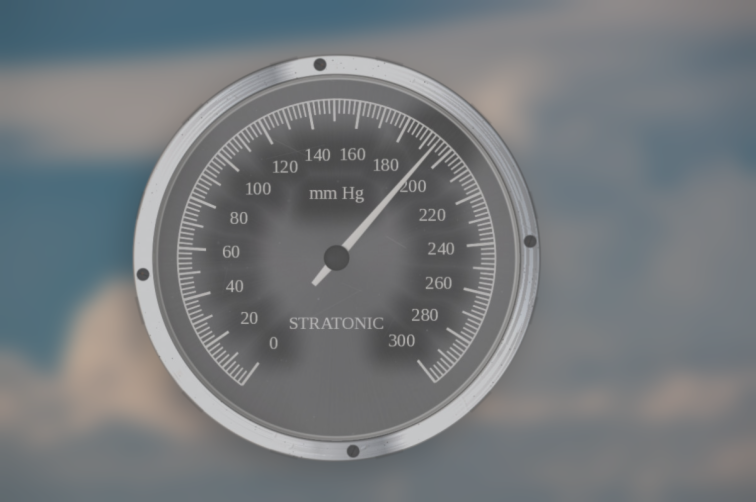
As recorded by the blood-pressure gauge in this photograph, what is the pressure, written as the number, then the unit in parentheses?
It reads 194 (mmHg)
